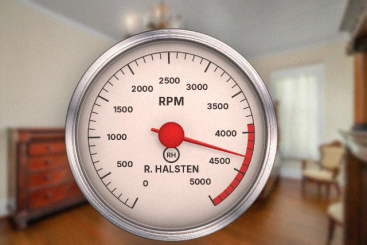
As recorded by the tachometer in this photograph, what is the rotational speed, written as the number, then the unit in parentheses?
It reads 4300 (rpm)
